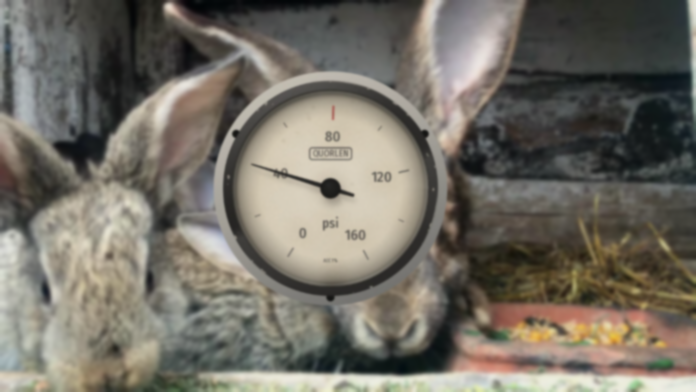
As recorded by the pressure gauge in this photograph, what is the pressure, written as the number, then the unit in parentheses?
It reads 40 (psi)
